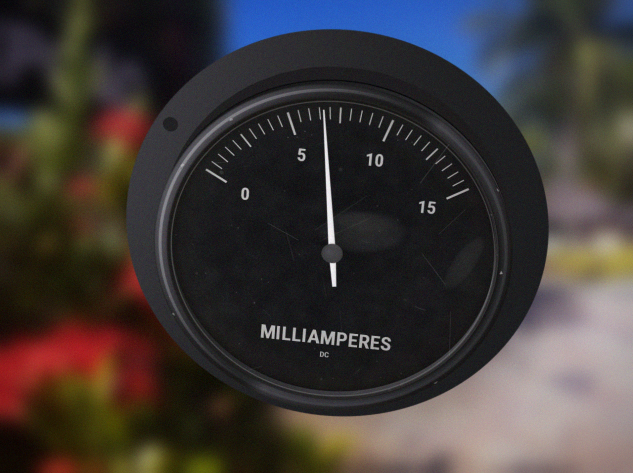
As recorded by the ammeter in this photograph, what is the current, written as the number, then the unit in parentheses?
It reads 6.75 (mA)
